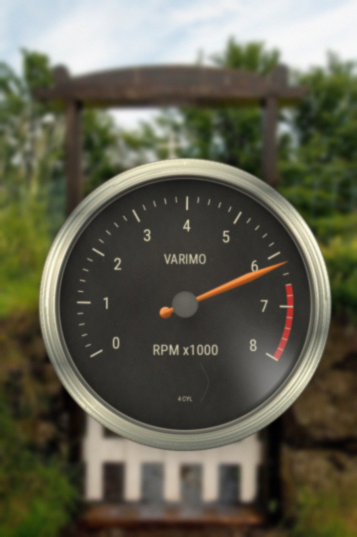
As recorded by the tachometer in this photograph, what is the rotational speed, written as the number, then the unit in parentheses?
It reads 6200 (rpm)
